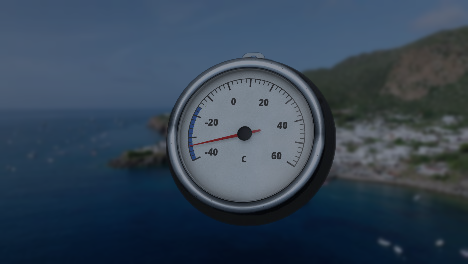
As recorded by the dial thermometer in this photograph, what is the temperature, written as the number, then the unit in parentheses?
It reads -34 (°C)
